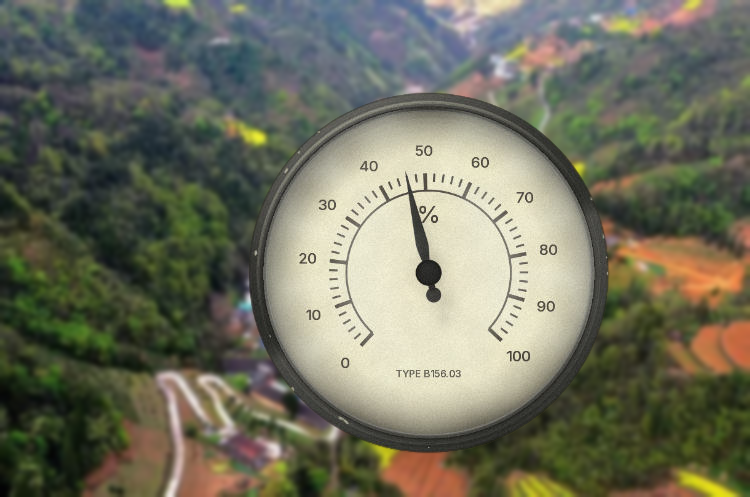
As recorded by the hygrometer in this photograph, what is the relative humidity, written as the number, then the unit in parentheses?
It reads 46 (%)
